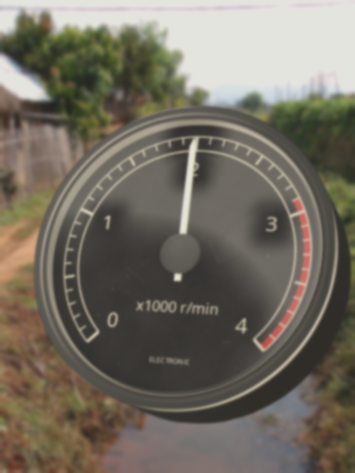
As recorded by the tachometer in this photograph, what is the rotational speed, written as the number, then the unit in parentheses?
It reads 2000 (rpm)
